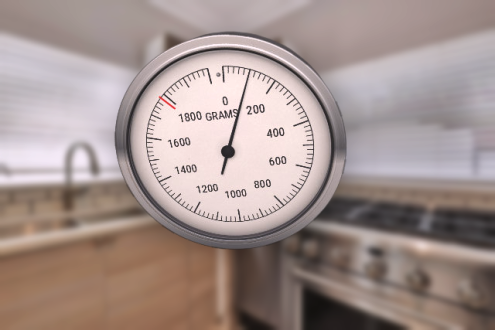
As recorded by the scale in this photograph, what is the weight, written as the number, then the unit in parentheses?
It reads 100 (g)
